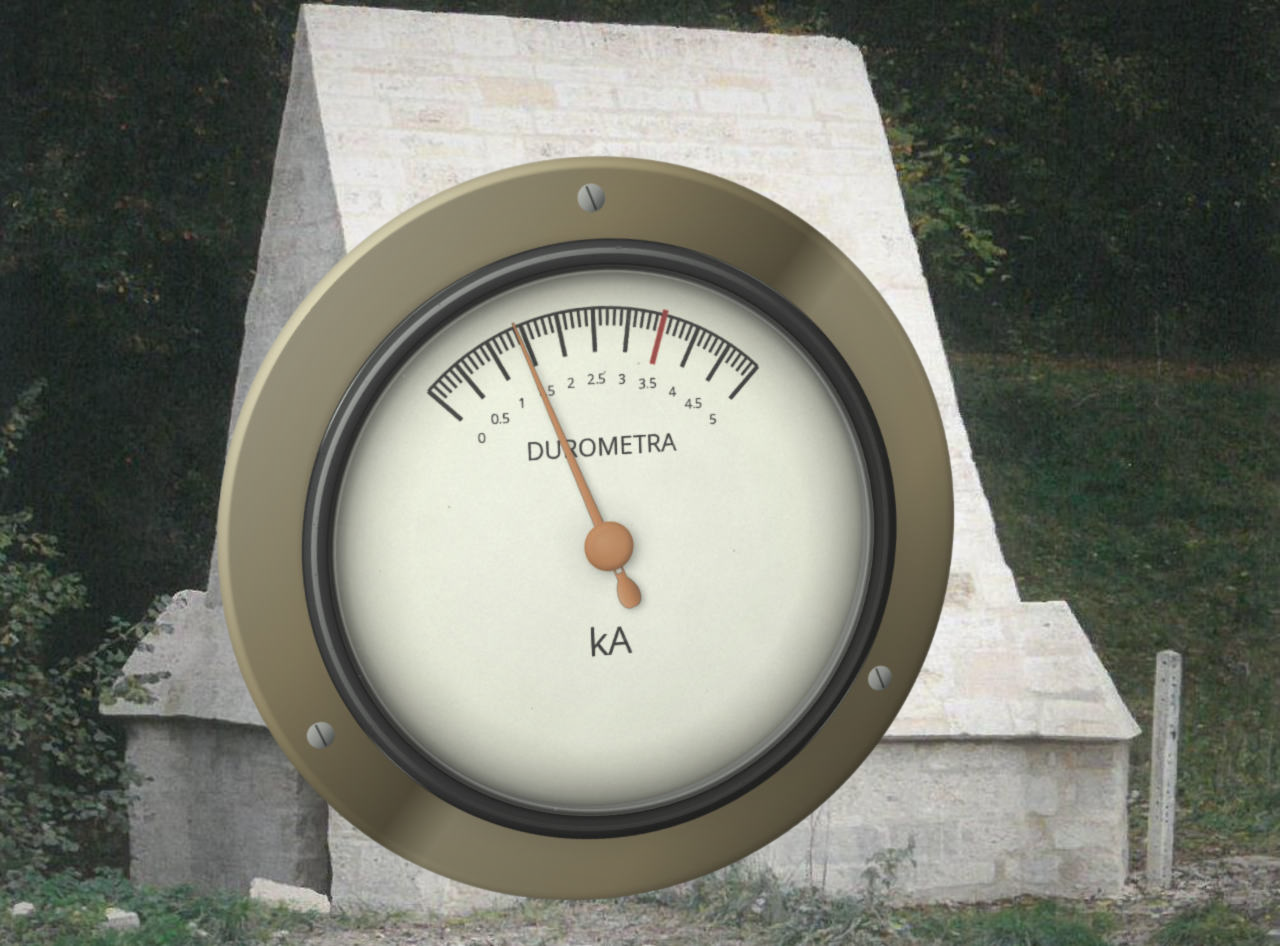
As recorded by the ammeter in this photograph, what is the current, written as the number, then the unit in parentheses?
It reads 1.4 (kA)
